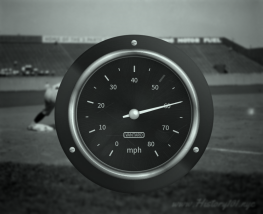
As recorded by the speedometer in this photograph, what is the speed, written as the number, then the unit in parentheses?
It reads 60 (mph)
